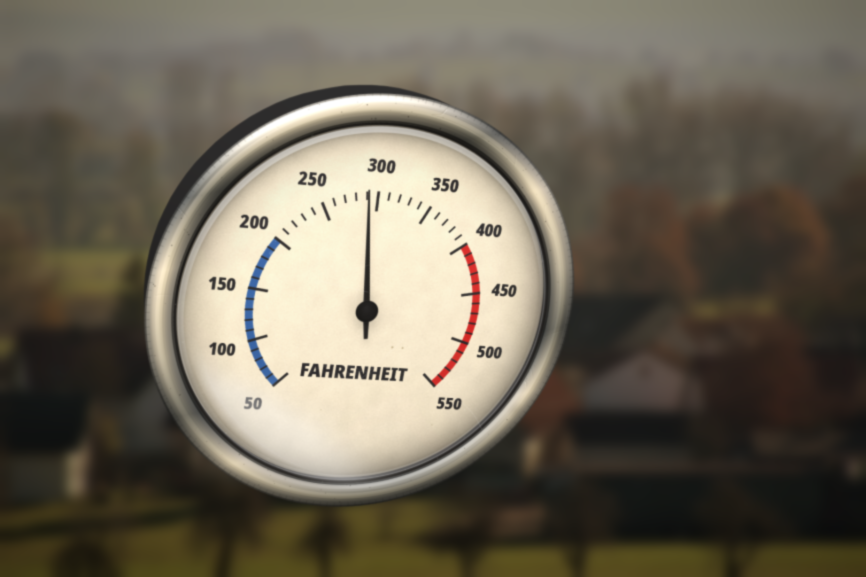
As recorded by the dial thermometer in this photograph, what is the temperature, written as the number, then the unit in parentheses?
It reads 290 (°F)
